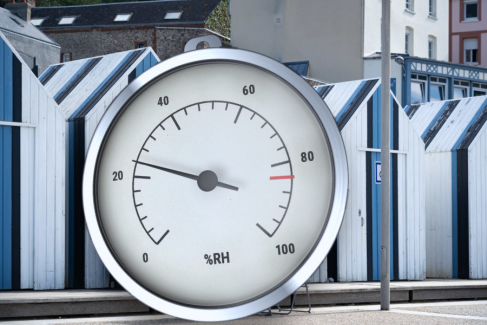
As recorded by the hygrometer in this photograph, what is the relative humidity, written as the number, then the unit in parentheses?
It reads 24 (%)
